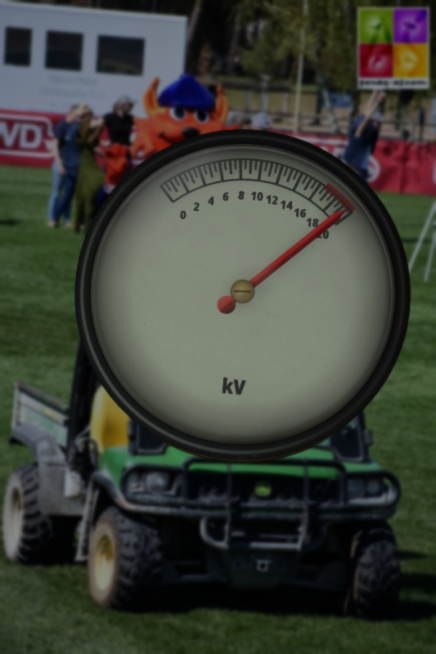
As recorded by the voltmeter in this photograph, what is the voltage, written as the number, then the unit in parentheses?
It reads 19.5 (kV)
